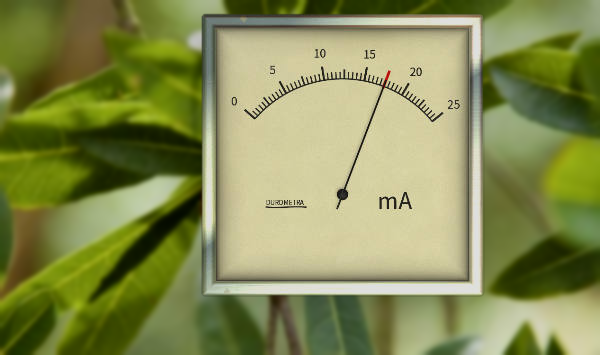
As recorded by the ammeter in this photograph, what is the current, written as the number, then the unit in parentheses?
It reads 17.5 (mA)
